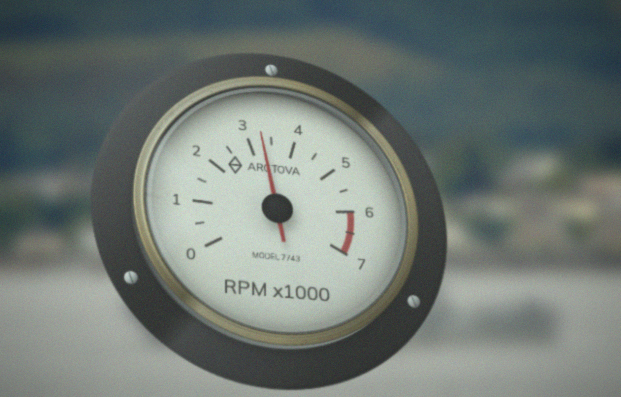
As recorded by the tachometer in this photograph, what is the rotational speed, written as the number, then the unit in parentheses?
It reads 3250 (rpm)
